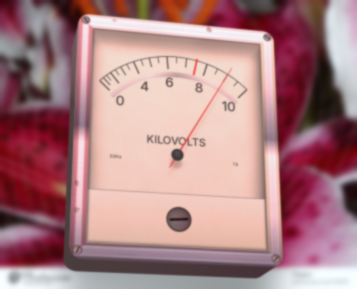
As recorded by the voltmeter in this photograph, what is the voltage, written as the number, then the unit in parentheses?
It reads 9 (kV)
